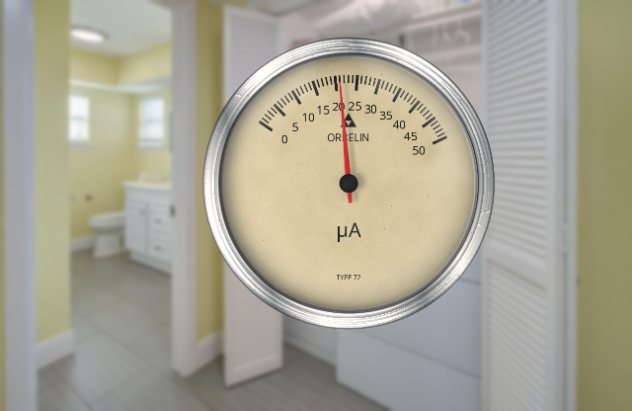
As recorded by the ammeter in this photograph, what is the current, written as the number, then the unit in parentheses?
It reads 21 (µA)
